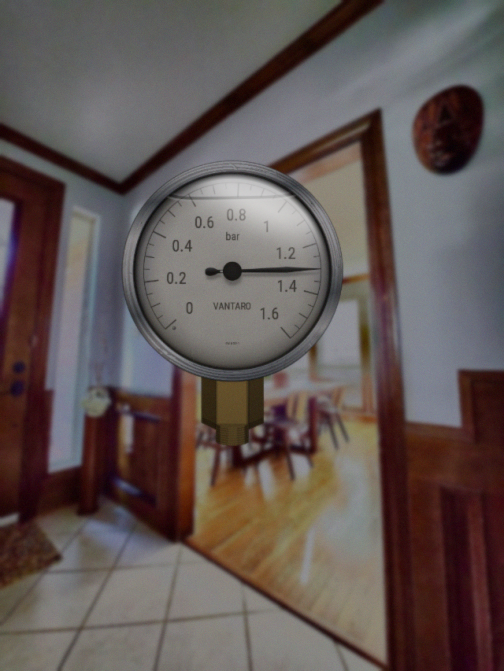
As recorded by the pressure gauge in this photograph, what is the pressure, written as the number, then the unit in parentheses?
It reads 1.3 (bar)
